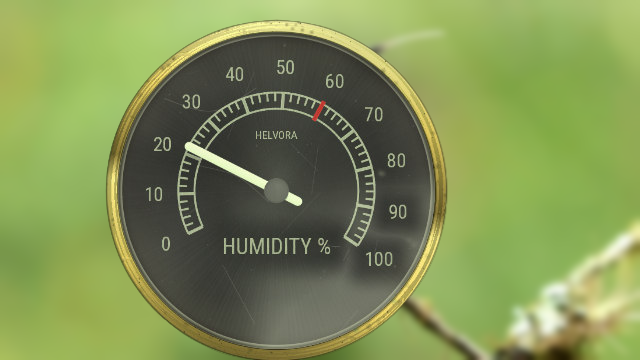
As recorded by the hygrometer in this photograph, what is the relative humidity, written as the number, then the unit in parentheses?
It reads 22 (%)
